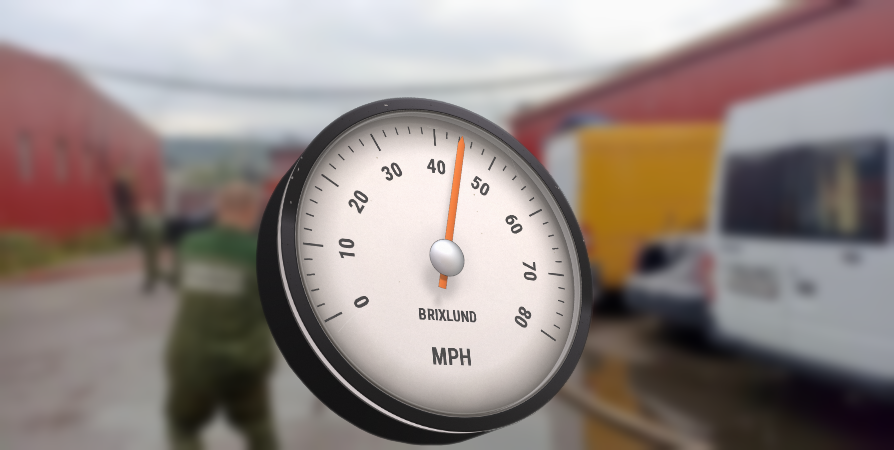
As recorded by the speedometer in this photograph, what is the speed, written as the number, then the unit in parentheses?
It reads 44 (mph)
